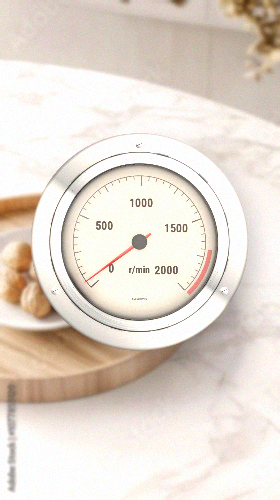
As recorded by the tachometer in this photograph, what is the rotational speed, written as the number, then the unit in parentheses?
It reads 50 (rpm)
